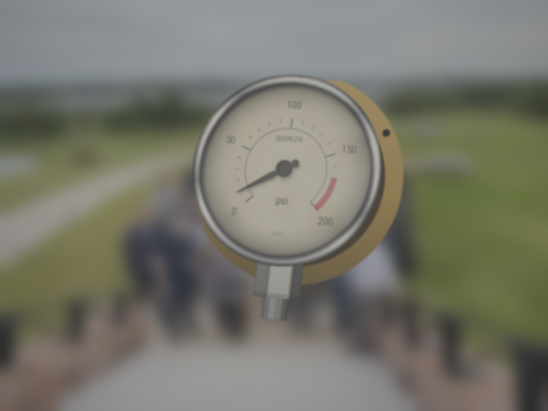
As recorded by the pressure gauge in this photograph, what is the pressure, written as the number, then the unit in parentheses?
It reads 10 (psi)
